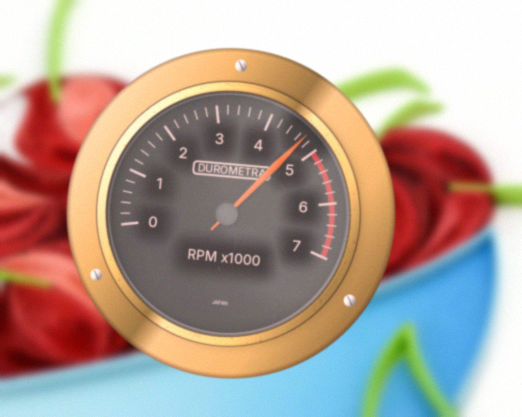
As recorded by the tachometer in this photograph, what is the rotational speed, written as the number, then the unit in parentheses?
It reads 4700 (rpm)
